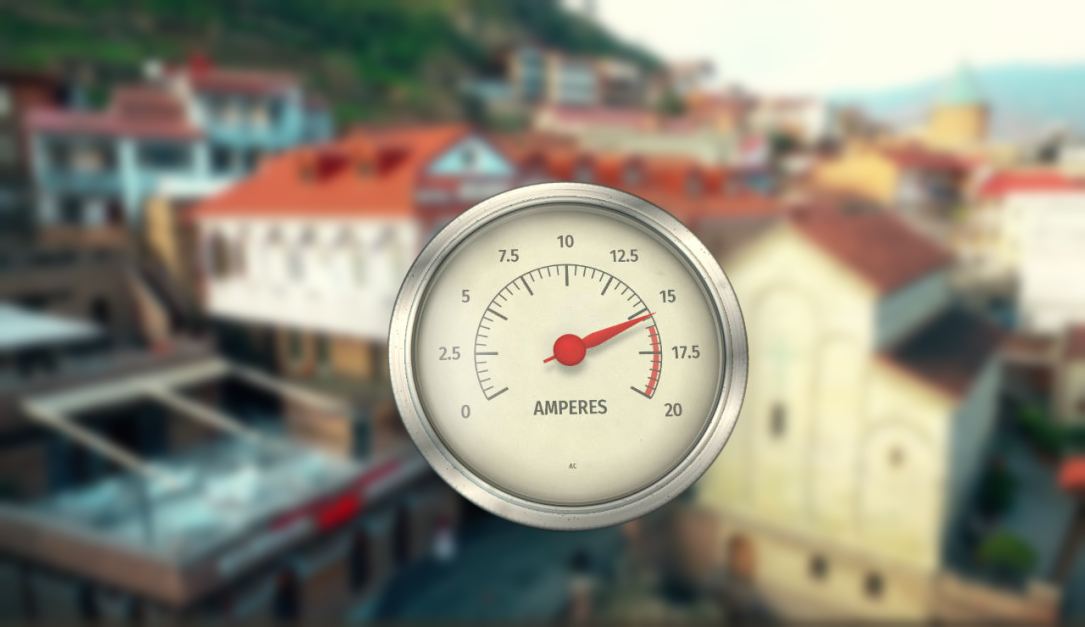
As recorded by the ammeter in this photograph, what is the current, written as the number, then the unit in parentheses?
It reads 15.5 (A)
